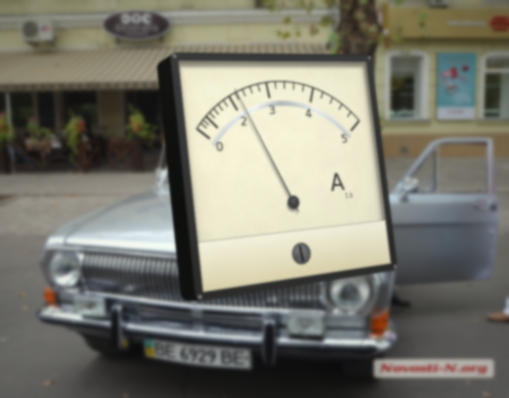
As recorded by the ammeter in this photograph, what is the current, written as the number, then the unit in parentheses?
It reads 2.2 (A)
